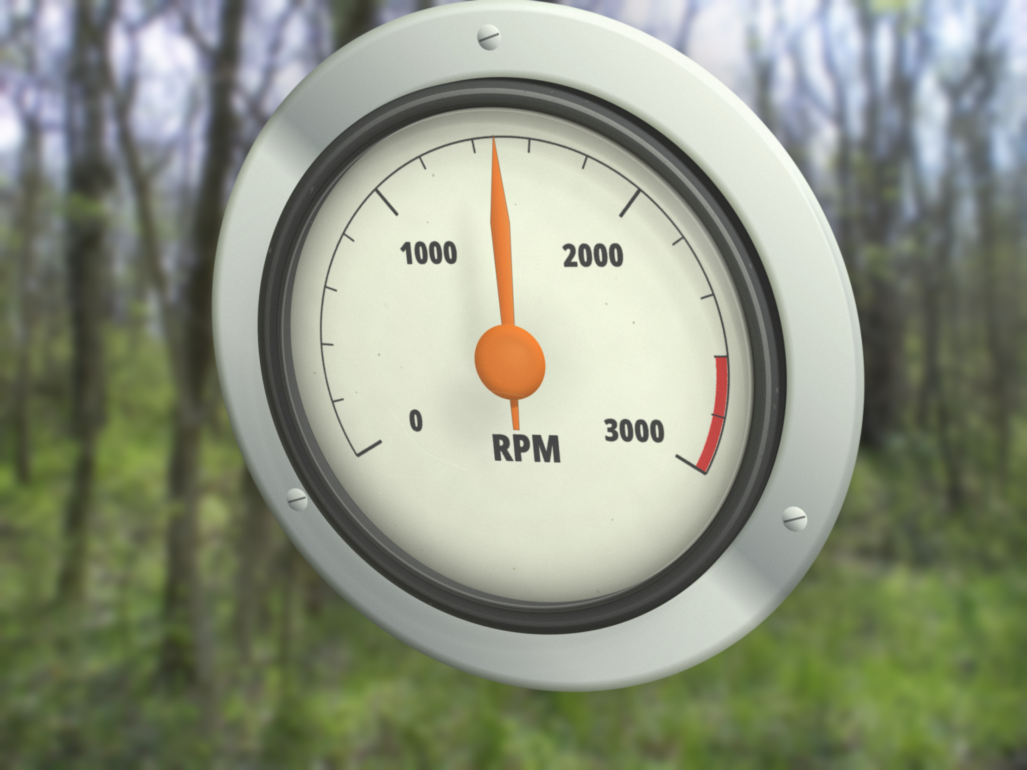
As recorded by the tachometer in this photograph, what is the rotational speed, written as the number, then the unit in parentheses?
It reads 1500 (rpm)
